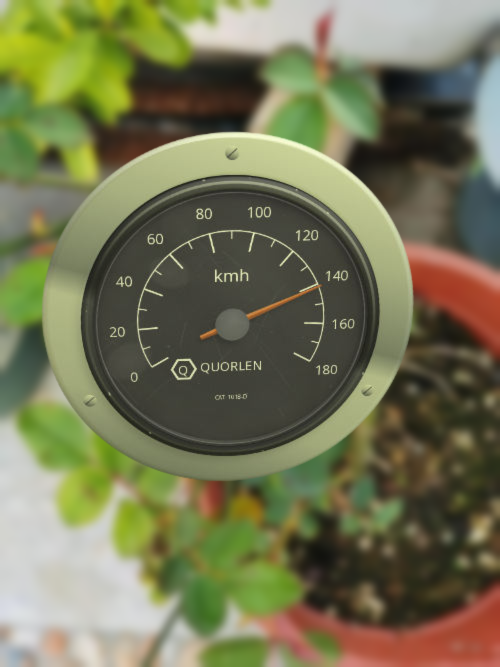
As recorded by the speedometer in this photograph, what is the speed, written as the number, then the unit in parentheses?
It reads 140 (km/h)
